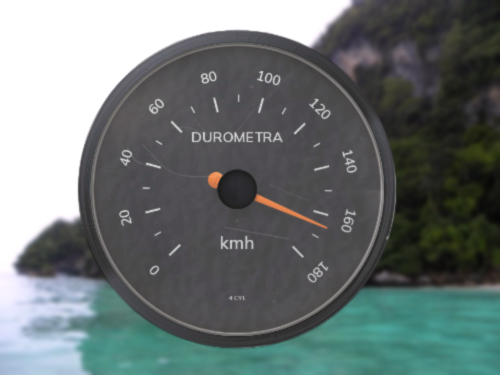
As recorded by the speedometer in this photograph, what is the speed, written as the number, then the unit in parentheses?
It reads 165 (km/h)
